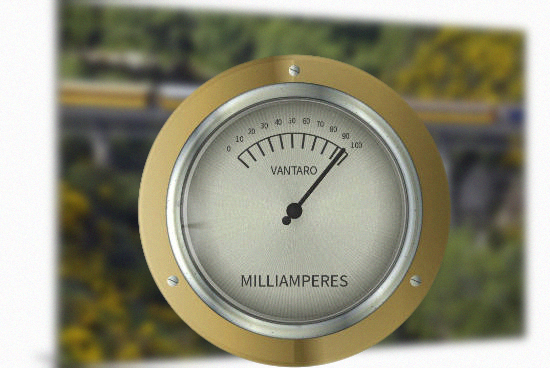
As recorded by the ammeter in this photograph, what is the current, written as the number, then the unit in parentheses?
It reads 95 (mA)
